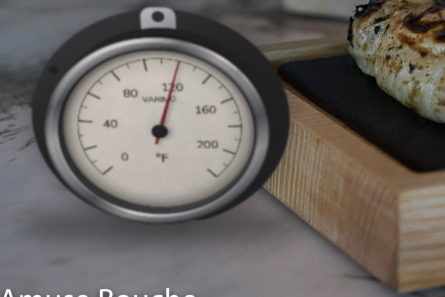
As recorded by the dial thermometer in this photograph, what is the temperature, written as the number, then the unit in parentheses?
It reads 120 (°F)
